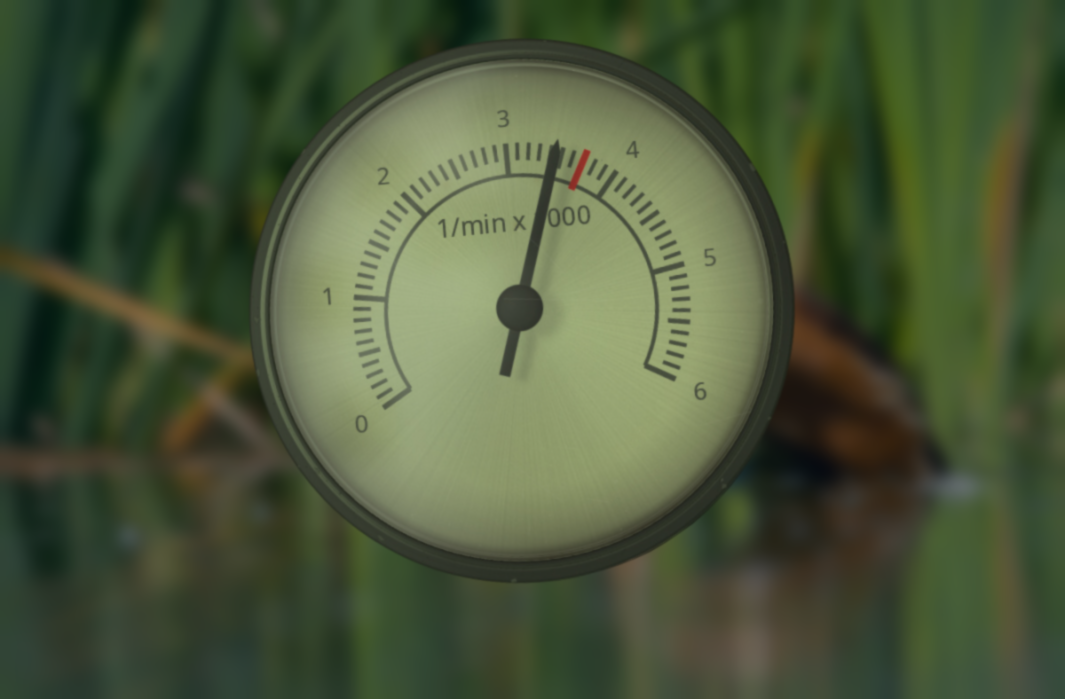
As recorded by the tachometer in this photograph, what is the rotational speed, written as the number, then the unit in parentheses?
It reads 3450 (rpm)
